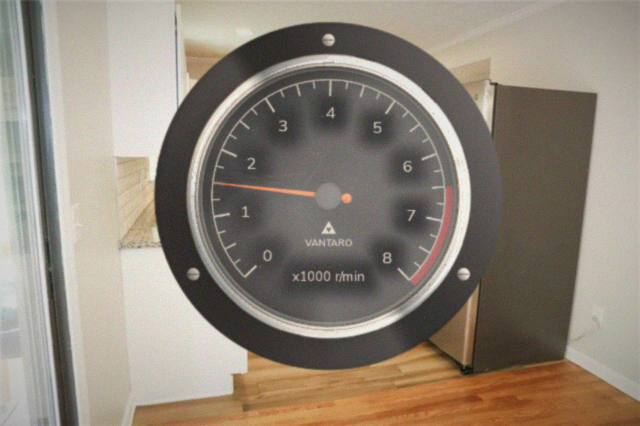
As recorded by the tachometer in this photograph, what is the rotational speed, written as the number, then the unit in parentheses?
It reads 1500 (rpm)
